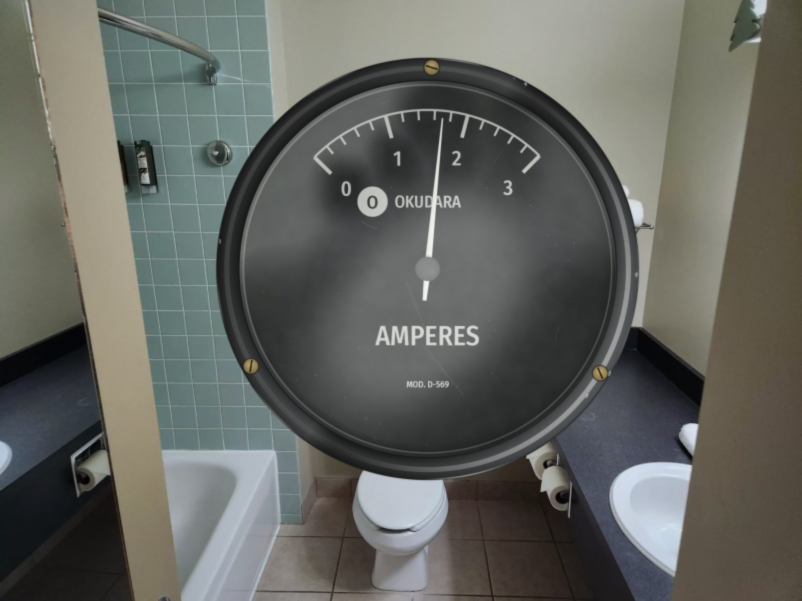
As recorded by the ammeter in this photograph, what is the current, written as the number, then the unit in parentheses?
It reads 1.7 (A)
